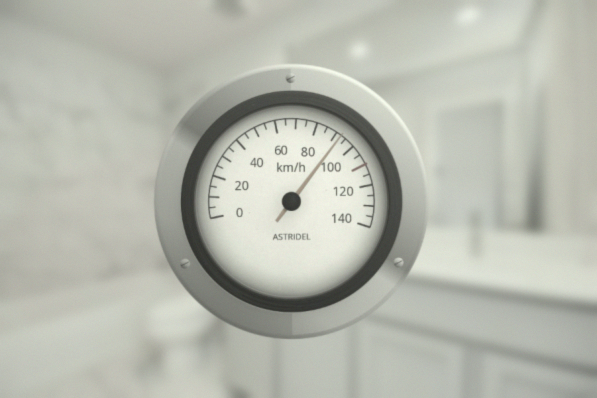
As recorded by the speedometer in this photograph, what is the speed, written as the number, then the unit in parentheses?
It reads 92.5 (km/h)
